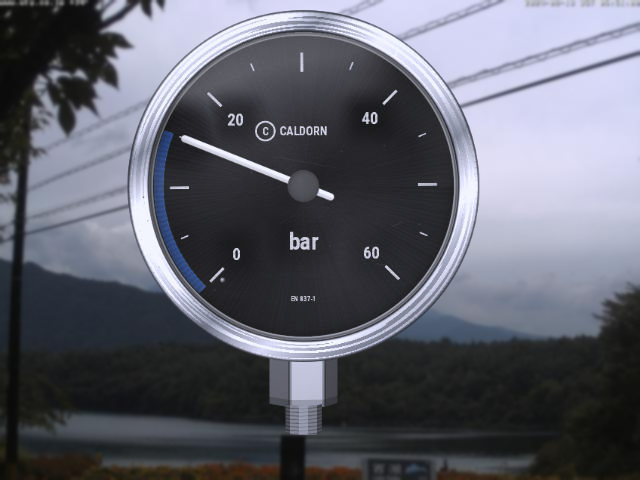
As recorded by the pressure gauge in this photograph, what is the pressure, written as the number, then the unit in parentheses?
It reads 15 (bar)
